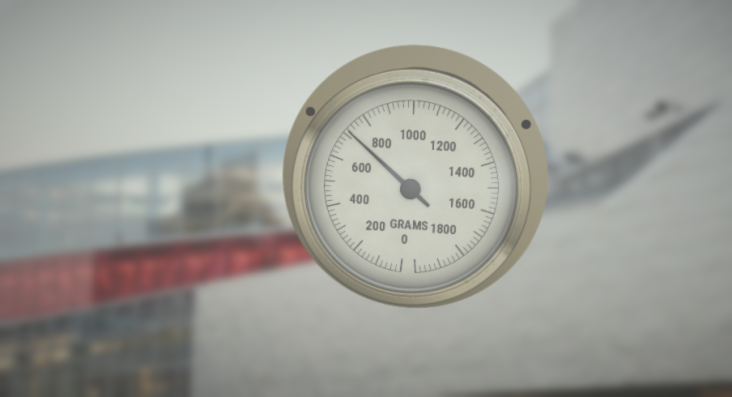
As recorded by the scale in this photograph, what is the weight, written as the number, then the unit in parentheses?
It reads 720 (g)
